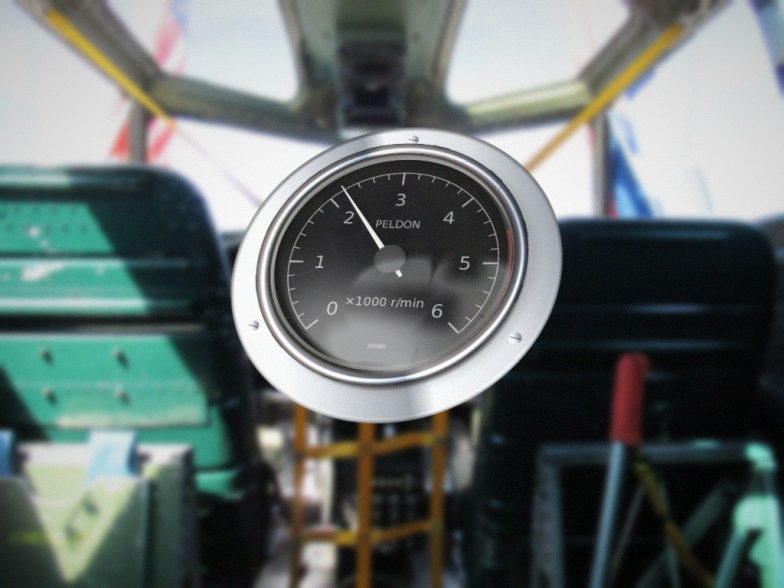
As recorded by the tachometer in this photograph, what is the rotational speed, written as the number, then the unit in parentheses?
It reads 2200 (rpm)
